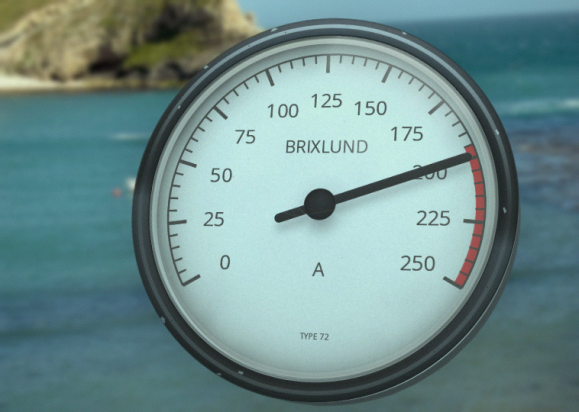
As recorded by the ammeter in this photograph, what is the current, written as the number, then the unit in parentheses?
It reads 200 (A)
